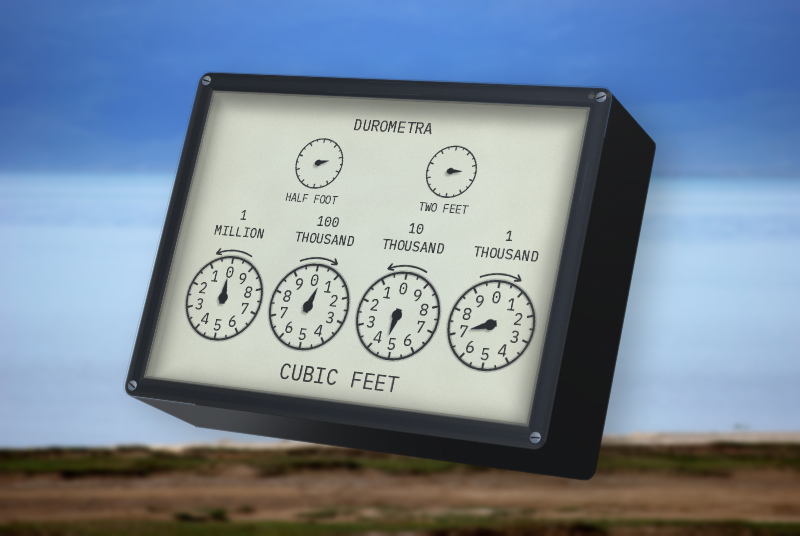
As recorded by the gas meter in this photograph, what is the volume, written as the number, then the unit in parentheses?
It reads 4700 (ft³)
